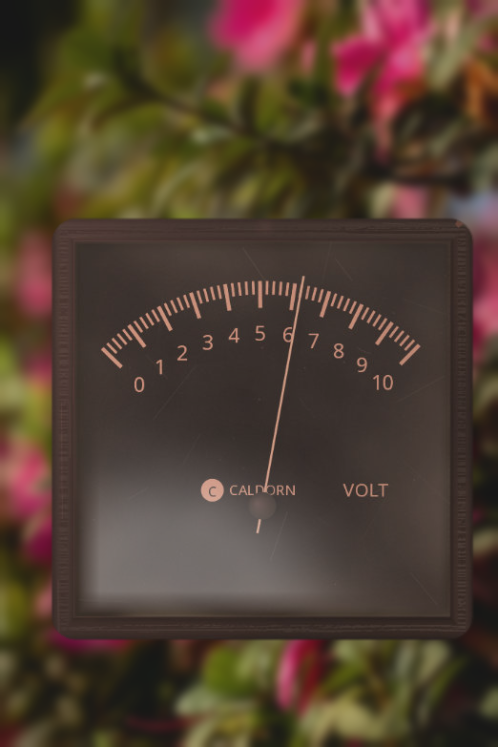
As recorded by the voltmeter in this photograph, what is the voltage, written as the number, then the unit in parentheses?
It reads 6.2 (V)
